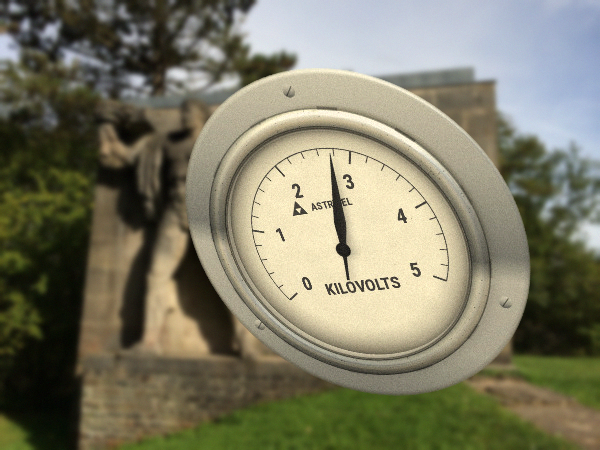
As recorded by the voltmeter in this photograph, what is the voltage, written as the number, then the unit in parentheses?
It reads 2.8 (kV)
